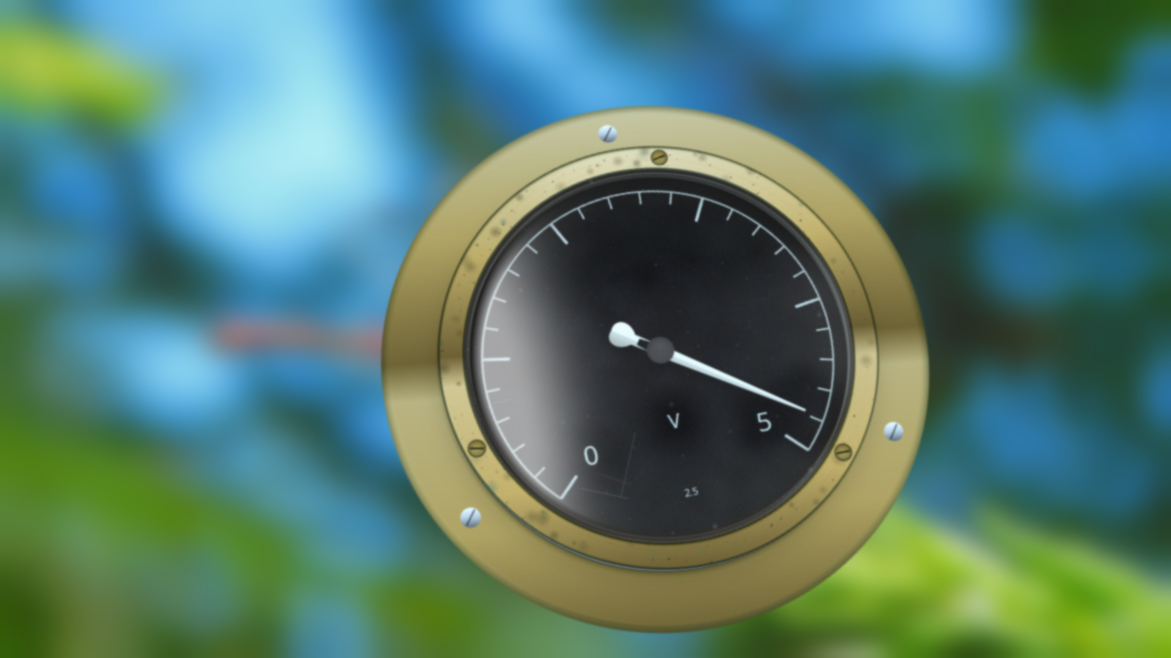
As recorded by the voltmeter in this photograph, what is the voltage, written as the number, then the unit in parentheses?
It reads 4.8 (V)
